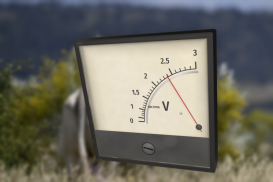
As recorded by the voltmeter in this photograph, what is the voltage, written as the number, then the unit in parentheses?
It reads 2.4 (V)
